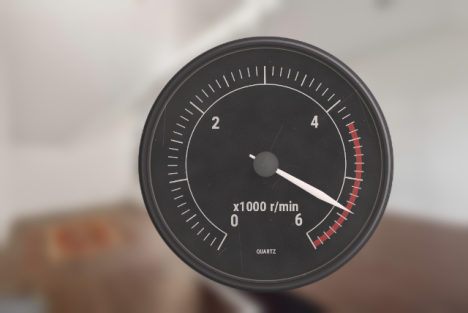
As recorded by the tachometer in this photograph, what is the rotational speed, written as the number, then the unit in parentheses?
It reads 5400 (rpm)
